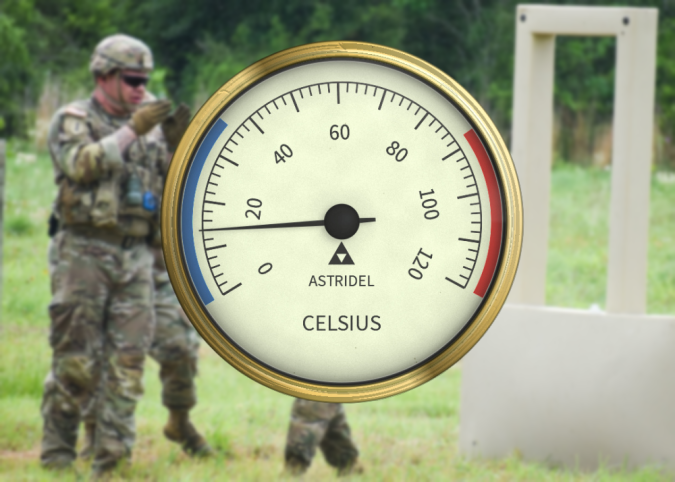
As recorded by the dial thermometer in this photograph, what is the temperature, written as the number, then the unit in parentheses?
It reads 14 (°C)
